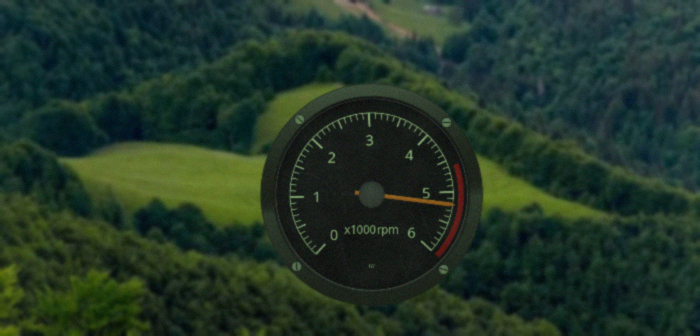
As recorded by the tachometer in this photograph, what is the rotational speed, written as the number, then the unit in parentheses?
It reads 5200 (rpm)
